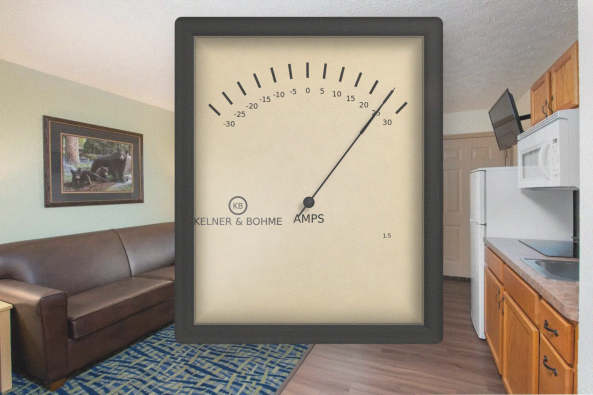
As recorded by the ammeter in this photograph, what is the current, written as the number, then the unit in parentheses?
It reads 25 (A)
